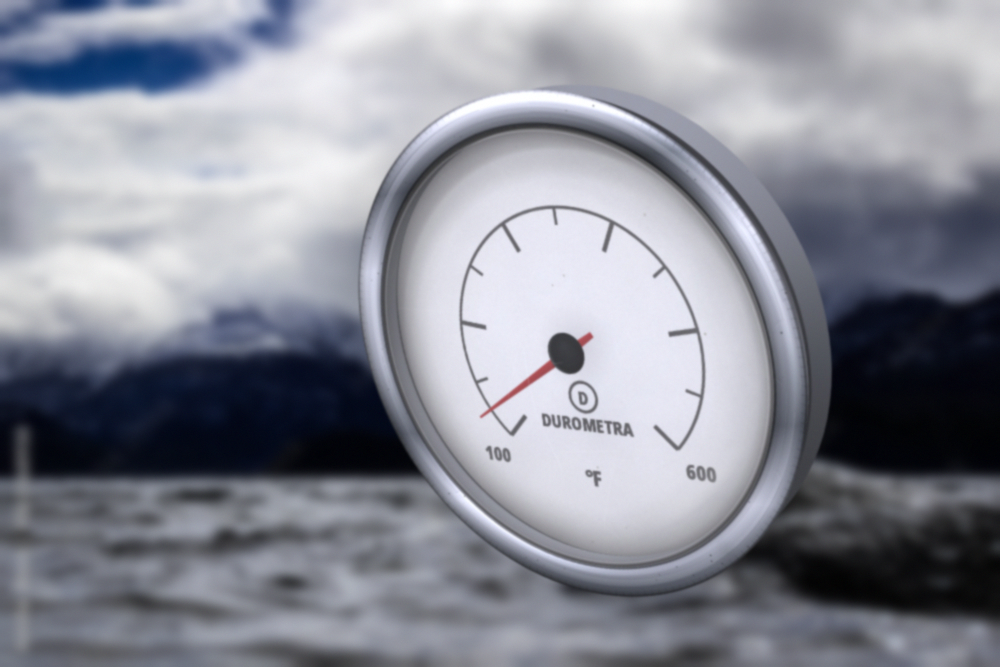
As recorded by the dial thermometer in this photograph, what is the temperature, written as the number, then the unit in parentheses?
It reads 125 (°F)
